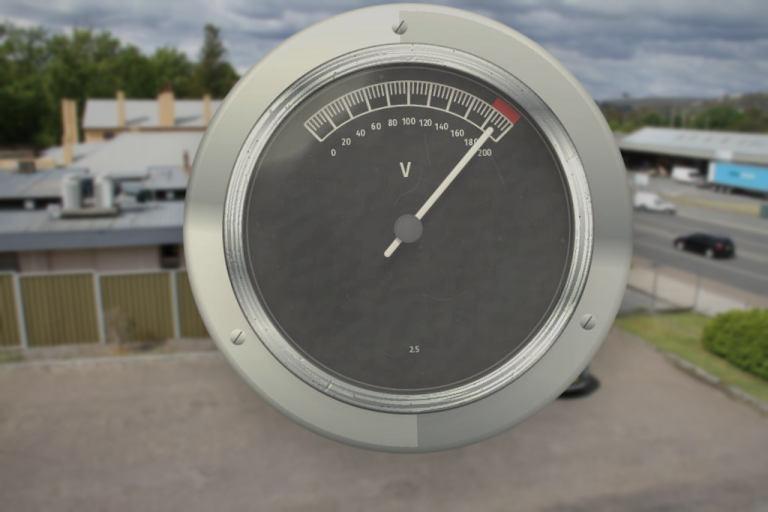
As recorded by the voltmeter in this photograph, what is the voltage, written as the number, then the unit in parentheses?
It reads 188 (V)
